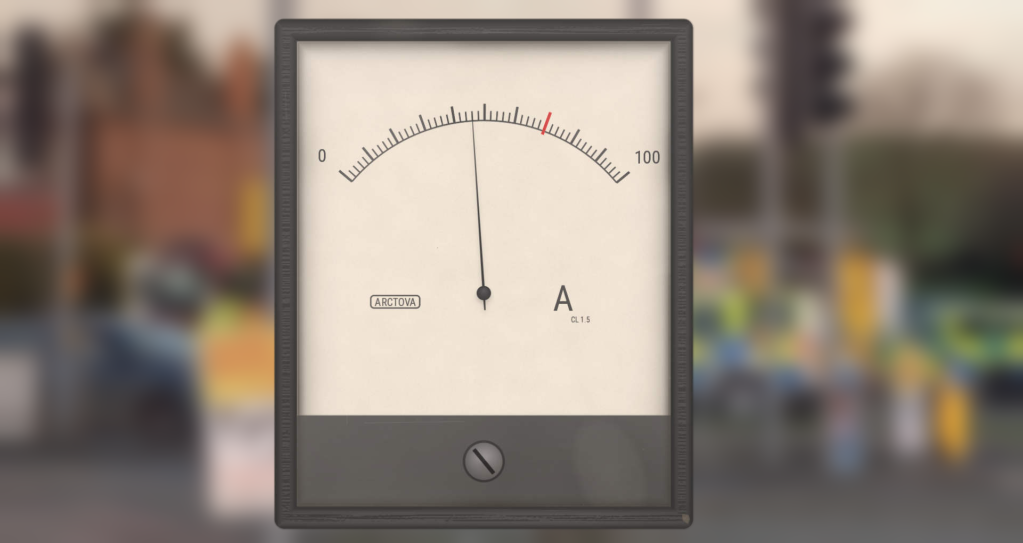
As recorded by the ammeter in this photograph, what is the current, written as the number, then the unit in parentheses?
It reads 46 (A)
